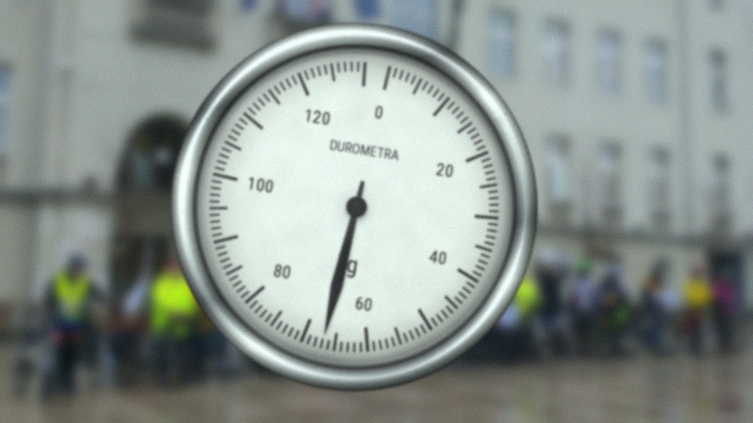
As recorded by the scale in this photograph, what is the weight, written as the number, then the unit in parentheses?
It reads 67 (kg)
